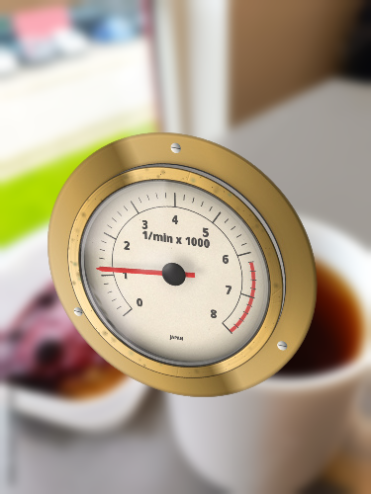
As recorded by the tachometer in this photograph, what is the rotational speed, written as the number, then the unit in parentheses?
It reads 1200 (rpm)
